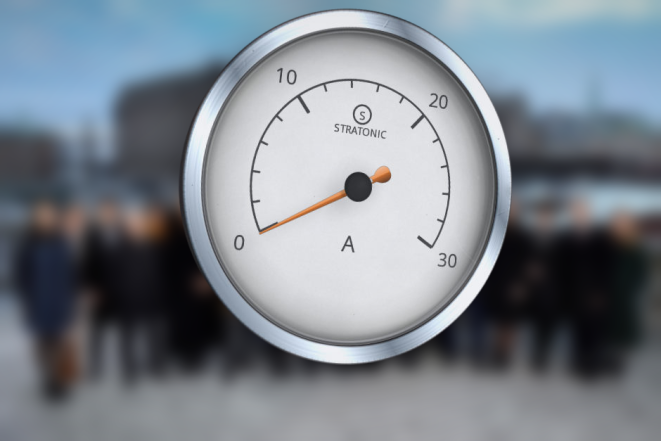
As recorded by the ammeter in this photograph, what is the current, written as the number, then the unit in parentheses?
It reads 0 (A)
